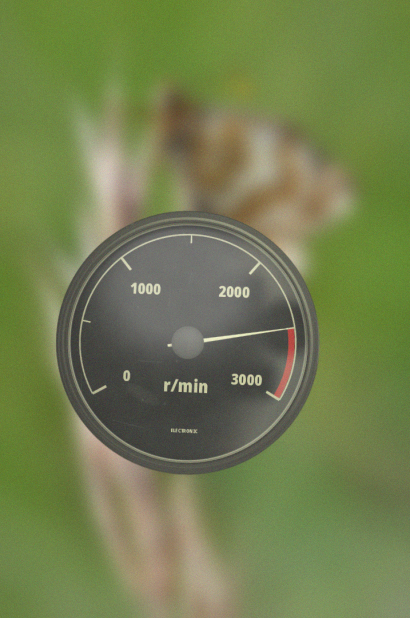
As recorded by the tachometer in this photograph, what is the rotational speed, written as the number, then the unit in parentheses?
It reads 2500 (rpm)
